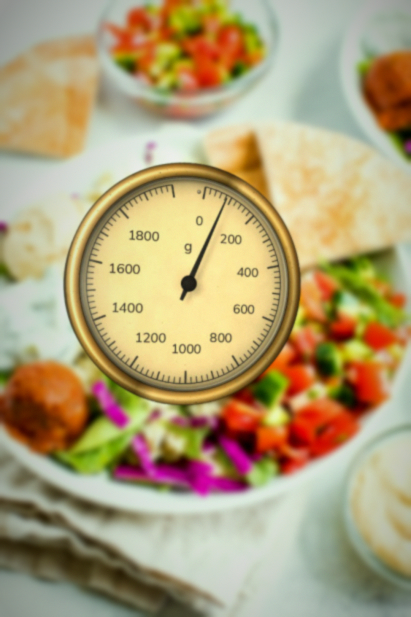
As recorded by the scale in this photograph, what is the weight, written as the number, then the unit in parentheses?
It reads 80 (g)
